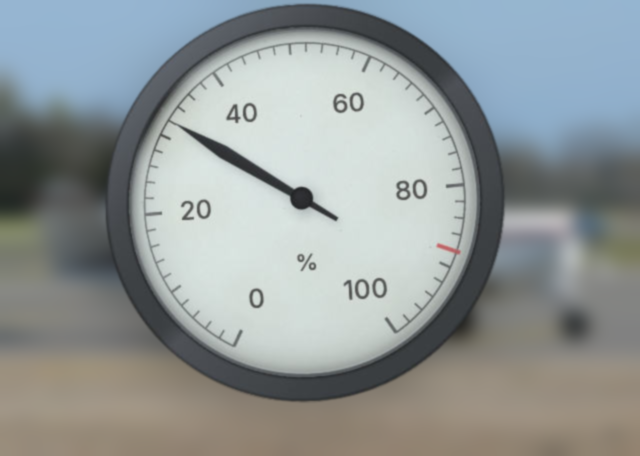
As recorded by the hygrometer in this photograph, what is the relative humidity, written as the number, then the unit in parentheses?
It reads 32 (%)
